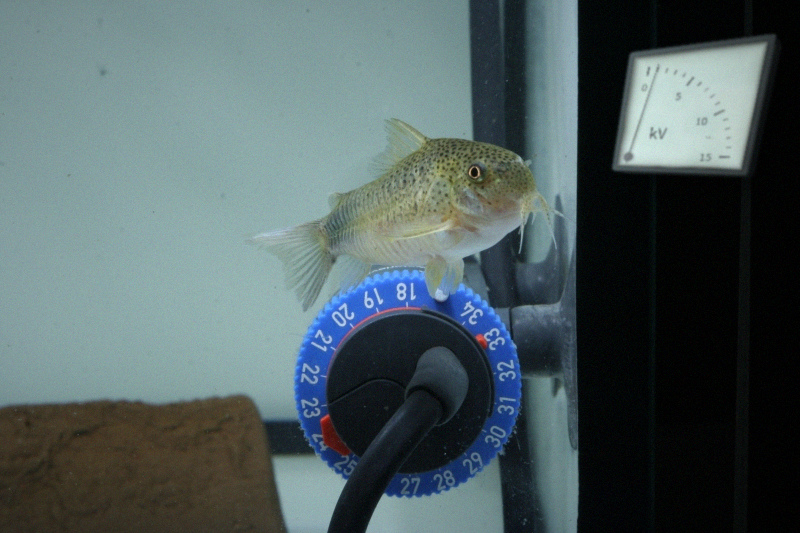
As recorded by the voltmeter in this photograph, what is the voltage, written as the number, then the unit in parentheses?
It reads 1 (kV)
